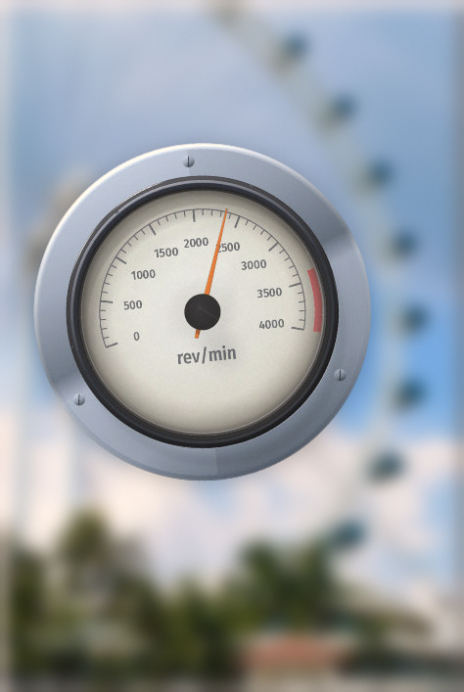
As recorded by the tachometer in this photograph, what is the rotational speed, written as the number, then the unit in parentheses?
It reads 2350 (rpm)
